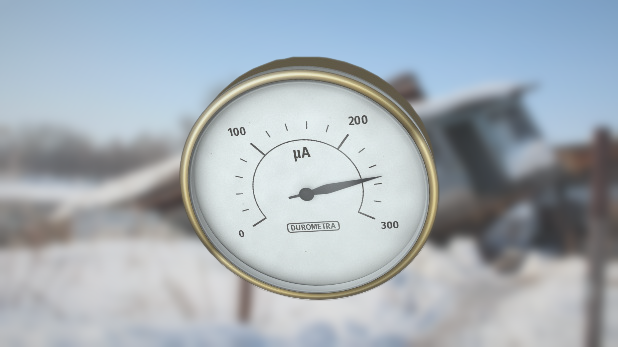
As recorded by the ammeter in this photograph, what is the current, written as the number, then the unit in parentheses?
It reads 250 (µA)
